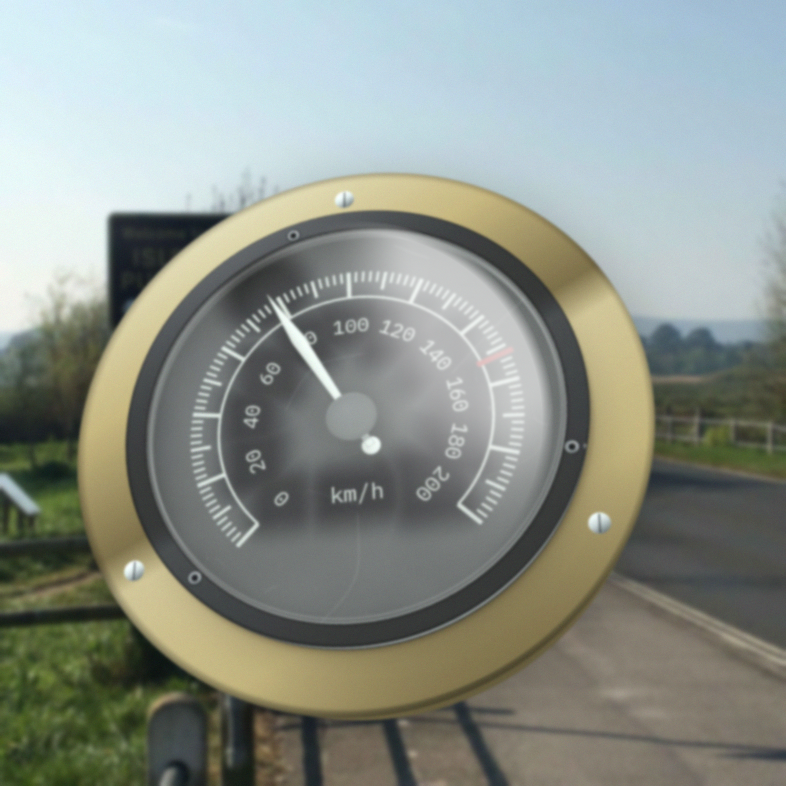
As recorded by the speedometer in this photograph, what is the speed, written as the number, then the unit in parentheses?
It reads 78 (km/h)
